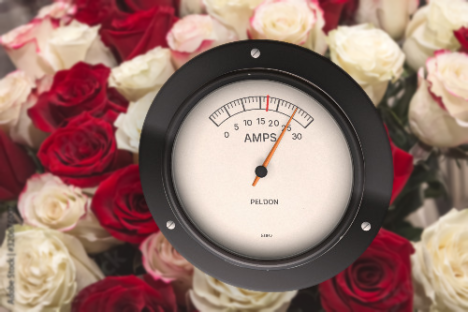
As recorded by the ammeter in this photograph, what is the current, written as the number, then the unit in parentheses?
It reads 25 (A)
